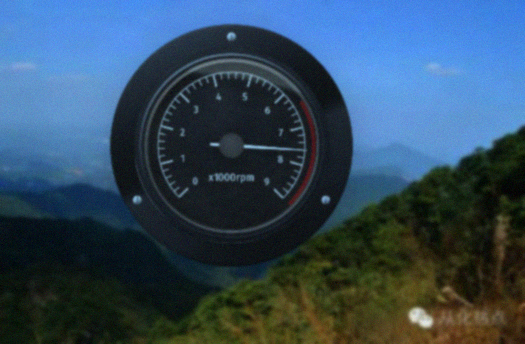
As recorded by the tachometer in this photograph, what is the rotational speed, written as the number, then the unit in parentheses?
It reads 7600 (rpm)
